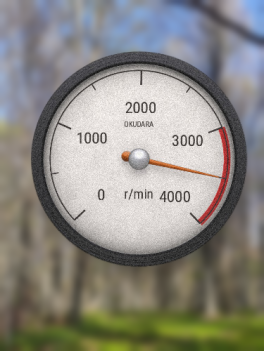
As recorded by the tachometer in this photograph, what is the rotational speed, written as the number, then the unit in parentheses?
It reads 3500 (rpm)
